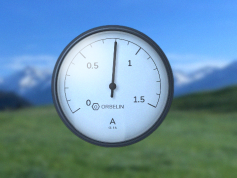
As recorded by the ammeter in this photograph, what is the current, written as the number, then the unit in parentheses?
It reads 0.8 (A)
